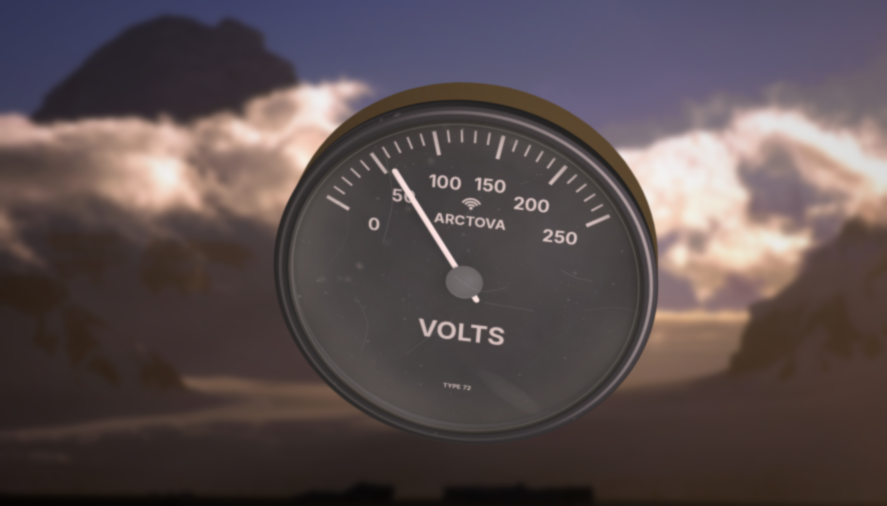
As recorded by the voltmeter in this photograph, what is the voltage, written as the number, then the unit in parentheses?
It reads 60 (V)
